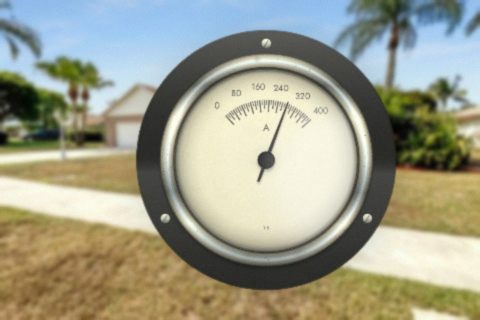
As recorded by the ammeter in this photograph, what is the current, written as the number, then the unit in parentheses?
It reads 280 (A)
